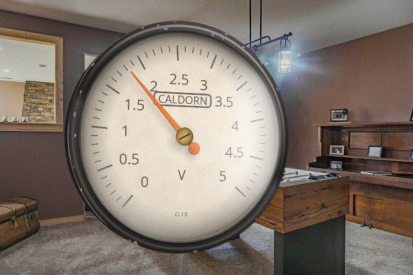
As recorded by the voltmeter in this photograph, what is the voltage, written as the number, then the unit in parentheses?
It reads 1.8 (V)
